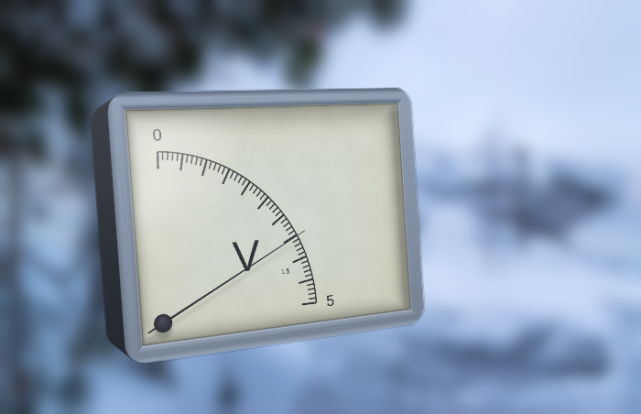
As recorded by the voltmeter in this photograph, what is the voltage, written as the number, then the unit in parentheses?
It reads 3.5 (V)
